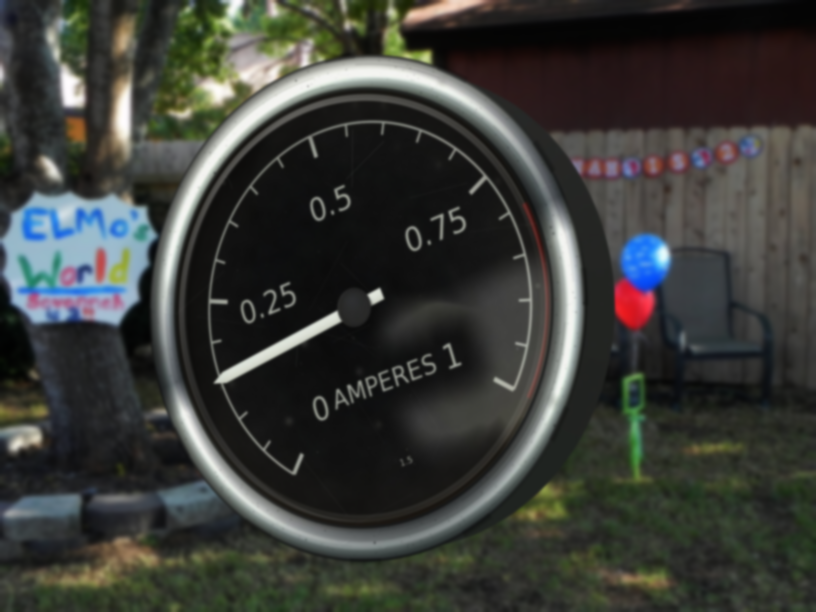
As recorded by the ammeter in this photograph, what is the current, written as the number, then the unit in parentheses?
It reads 0.15 (A)
